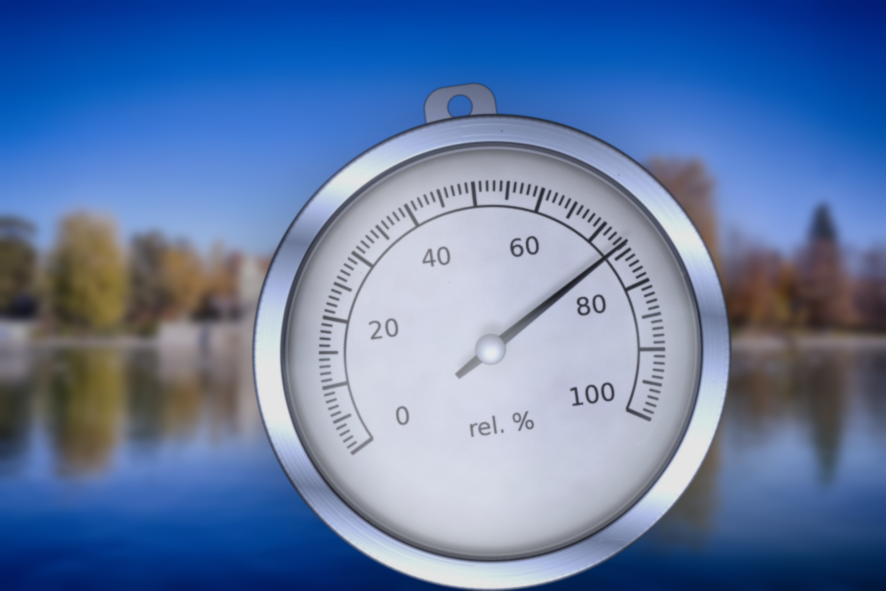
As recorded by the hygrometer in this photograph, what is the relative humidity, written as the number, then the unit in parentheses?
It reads 74 (%)
